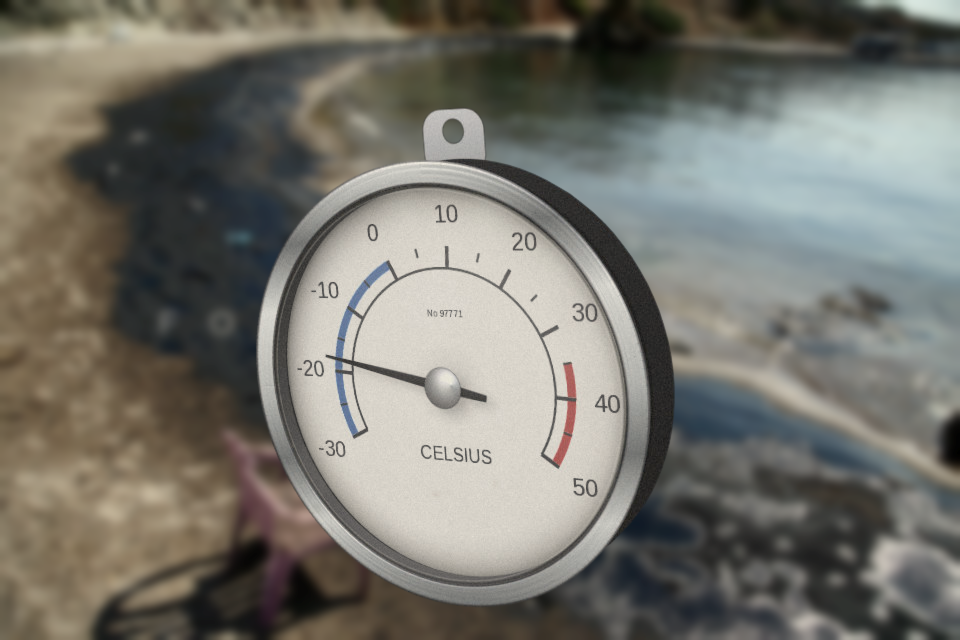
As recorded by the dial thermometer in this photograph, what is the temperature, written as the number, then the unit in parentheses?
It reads -17.5 (°C)
